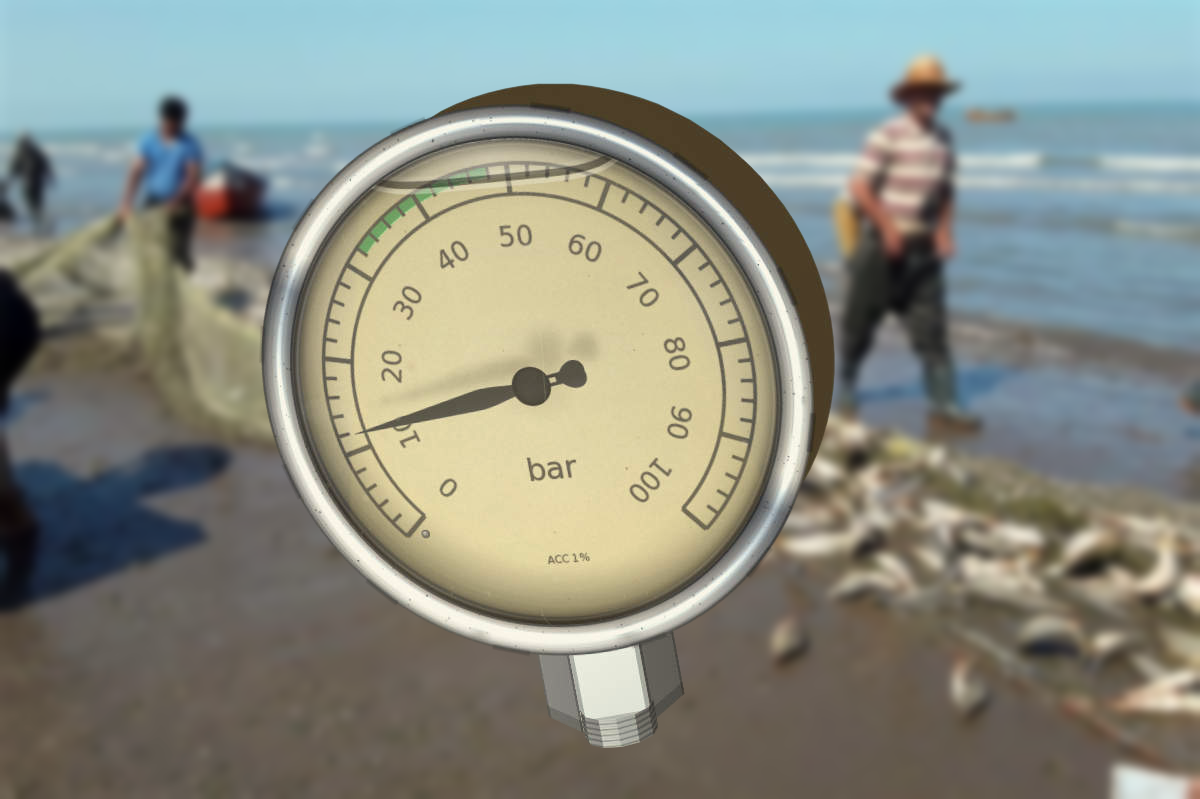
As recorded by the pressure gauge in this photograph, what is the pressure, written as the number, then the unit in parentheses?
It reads 12 (bar)
